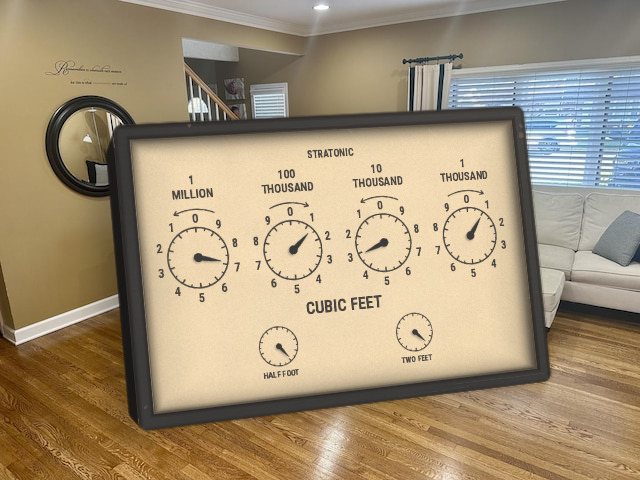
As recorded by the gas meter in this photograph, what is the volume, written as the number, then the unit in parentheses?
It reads 713100 (ft³)
